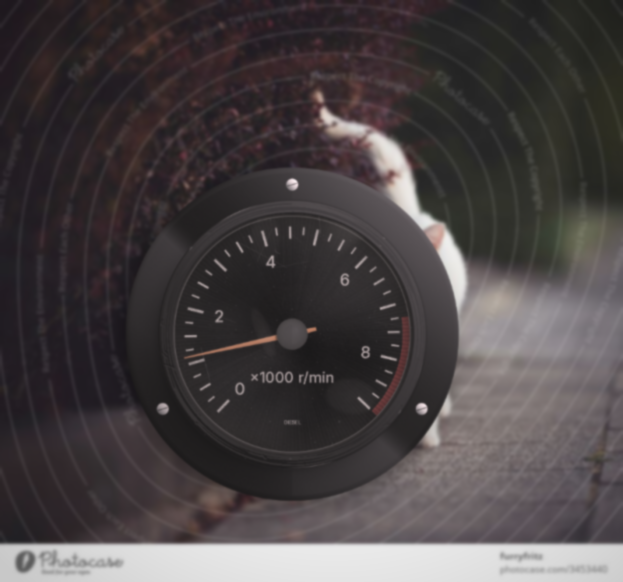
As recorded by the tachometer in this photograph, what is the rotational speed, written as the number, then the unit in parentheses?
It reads 1125 (rpm)
